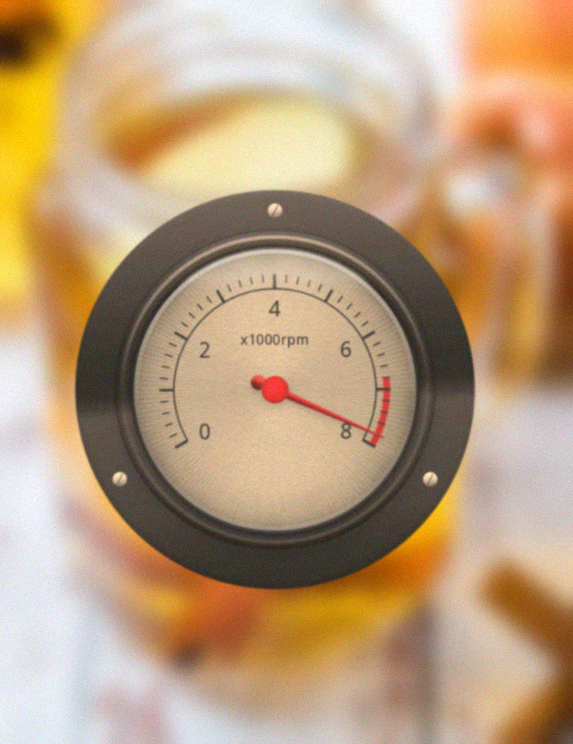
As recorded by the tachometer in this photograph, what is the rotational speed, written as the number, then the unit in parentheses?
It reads 7800 (rpm)
